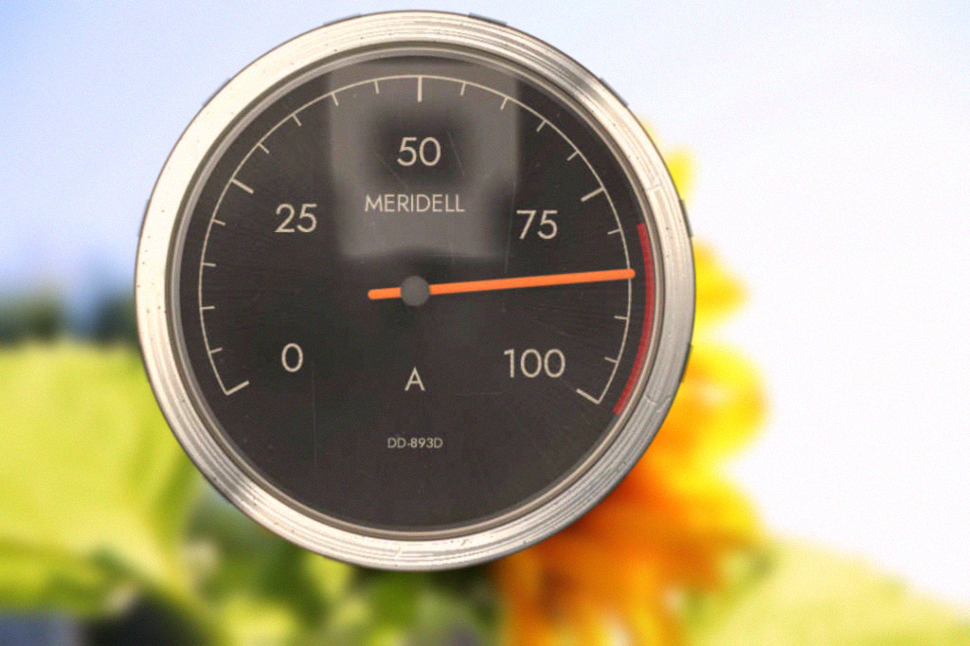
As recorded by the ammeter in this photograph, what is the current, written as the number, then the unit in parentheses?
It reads 85 (A)
